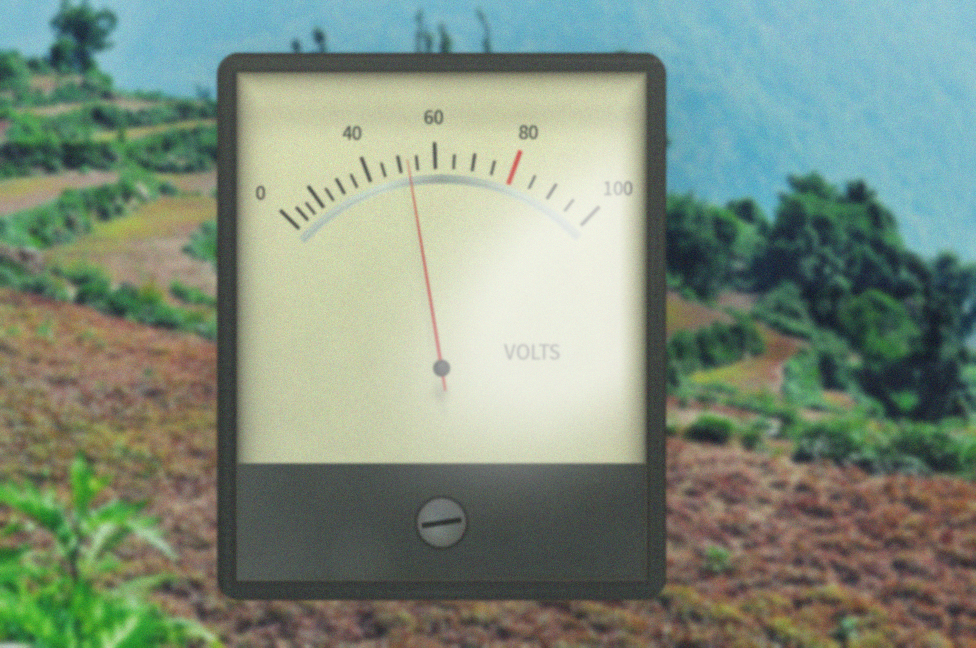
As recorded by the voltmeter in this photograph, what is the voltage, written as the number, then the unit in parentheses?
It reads 52.5 (V)
